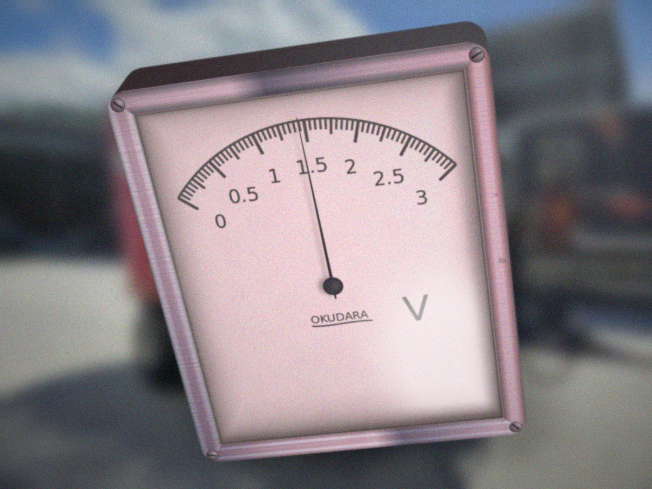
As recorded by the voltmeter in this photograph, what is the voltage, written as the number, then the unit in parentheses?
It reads 1.45 (V)
